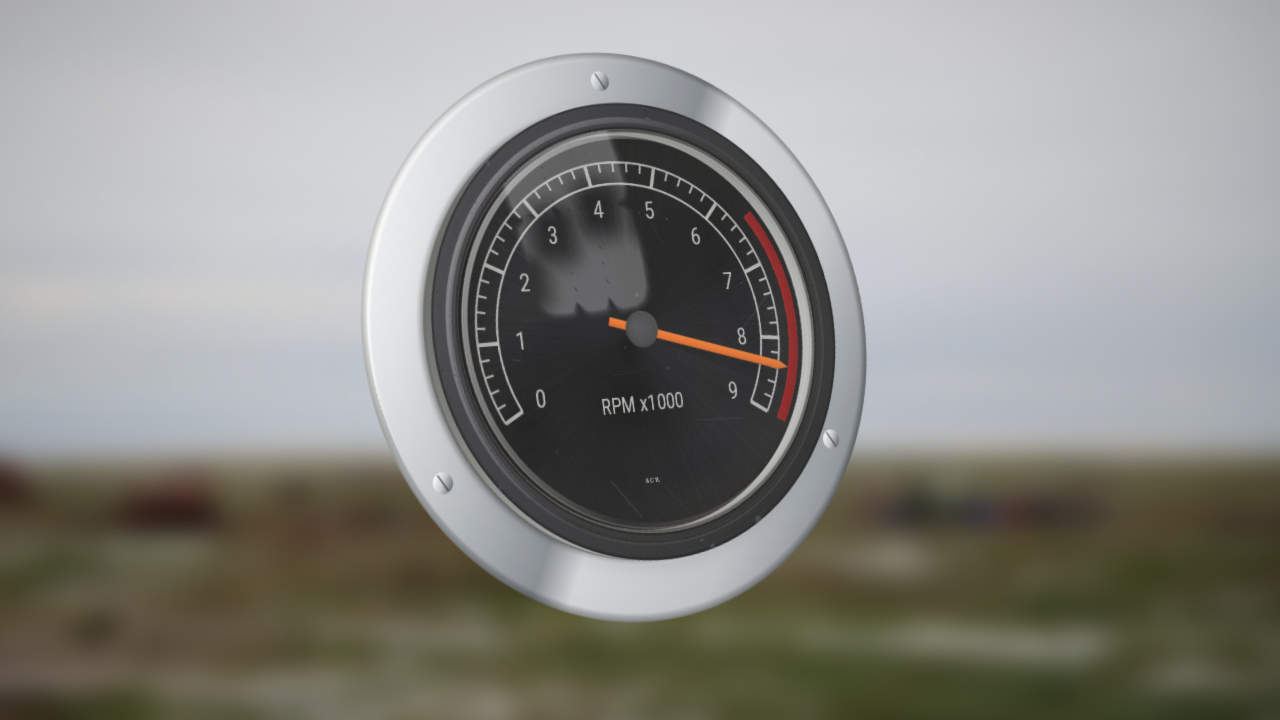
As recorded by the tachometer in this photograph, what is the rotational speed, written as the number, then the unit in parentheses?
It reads 8400 (rpm)
